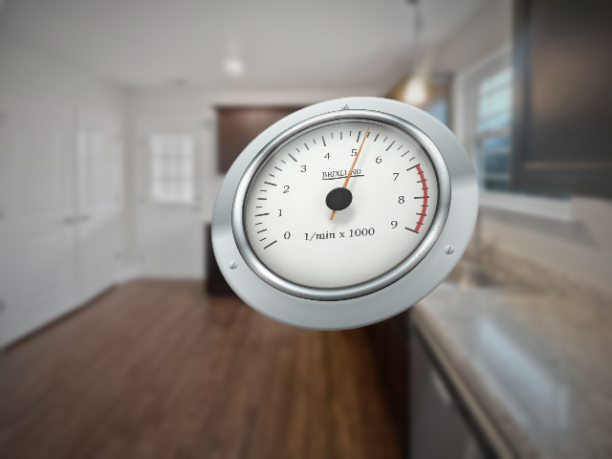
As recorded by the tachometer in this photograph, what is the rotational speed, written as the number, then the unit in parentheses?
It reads 5250 (rpm)
